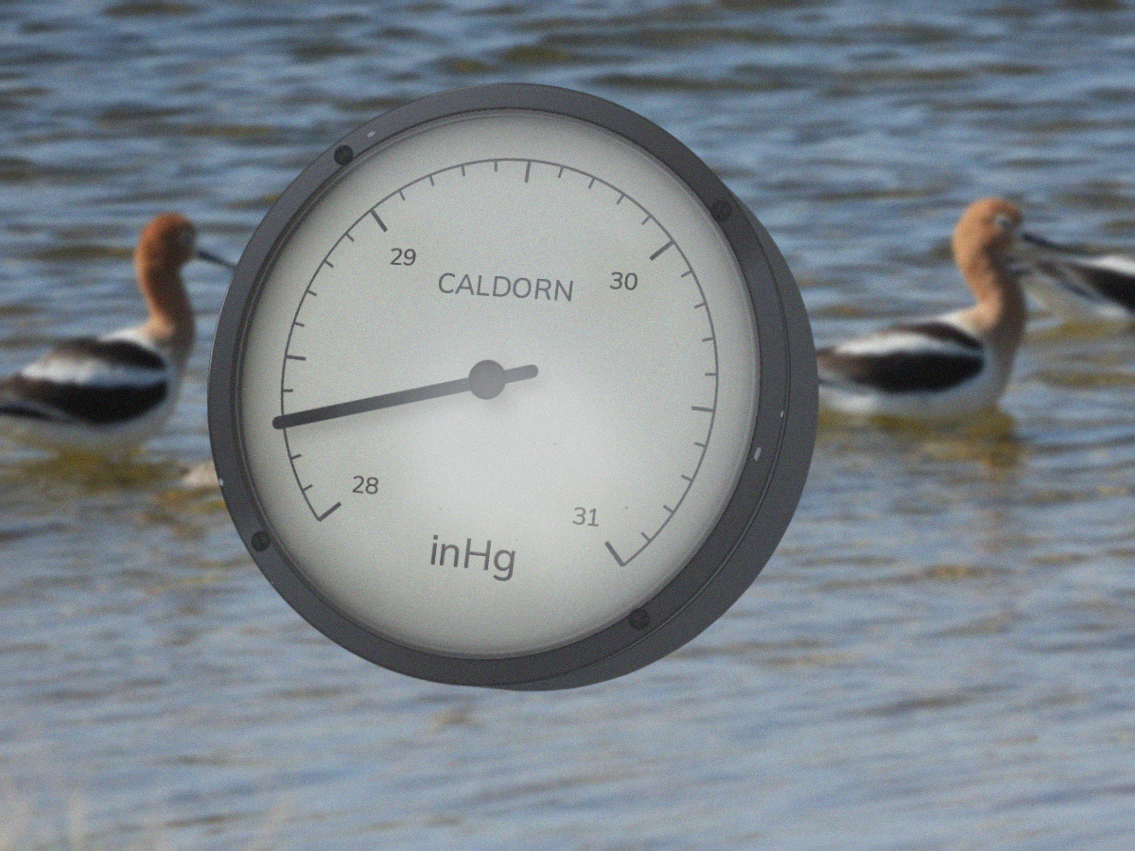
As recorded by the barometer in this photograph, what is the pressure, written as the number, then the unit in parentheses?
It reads 28.3 (inHg)
